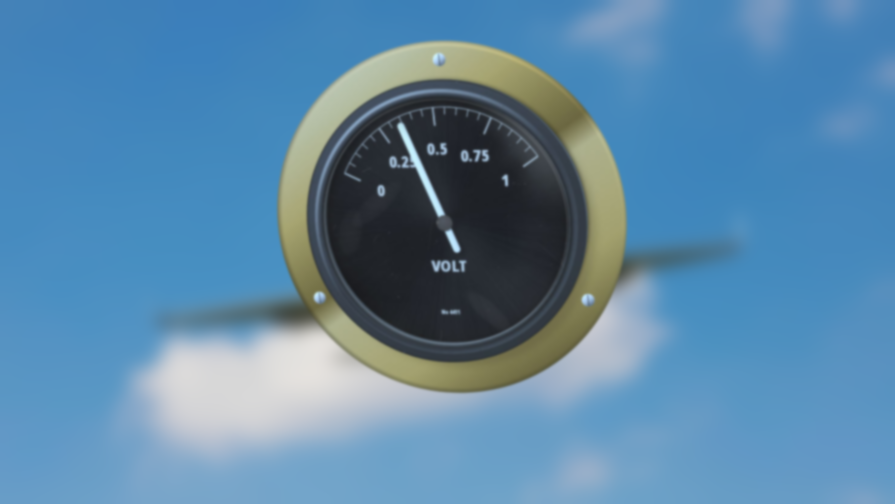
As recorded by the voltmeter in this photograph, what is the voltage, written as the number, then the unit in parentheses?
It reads 0.35 (V)
